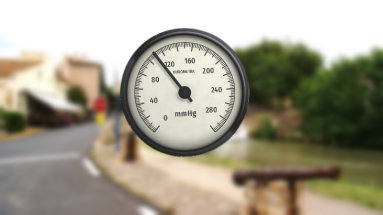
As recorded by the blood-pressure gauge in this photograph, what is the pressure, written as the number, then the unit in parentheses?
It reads 110 (mmHg)
